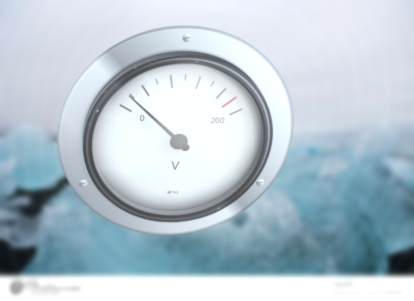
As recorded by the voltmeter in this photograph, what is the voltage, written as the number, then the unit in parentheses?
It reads 20 (V)
